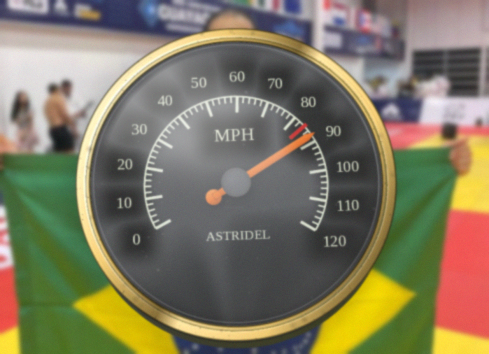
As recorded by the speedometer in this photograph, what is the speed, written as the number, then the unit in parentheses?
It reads 88 (mph)
